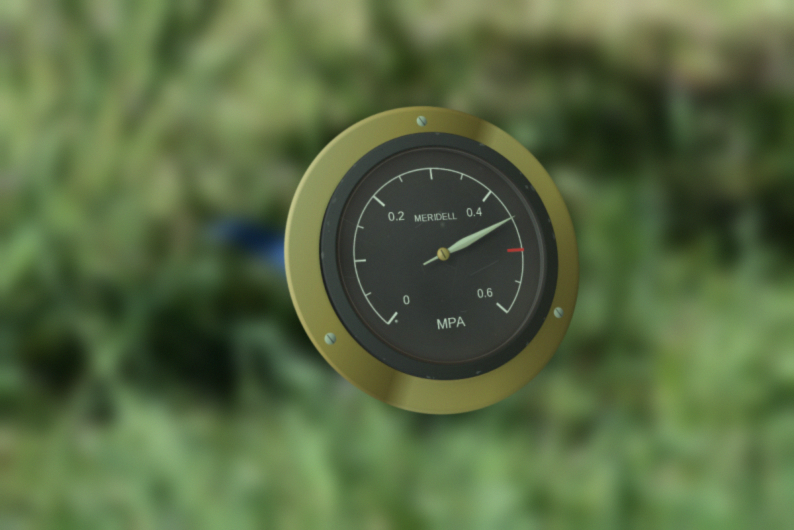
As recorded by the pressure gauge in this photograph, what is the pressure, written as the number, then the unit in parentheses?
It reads 0.45 (MPa)
